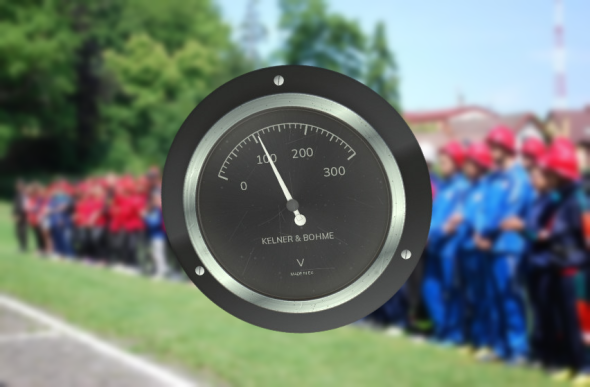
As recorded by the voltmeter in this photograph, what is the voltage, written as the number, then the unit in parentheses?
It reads 110 (V)
